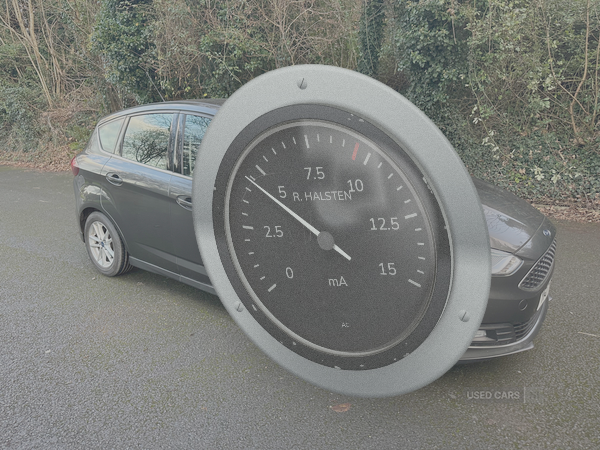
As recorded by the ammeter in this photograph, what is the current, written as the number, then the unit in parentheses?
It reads 4.5 (mA)
